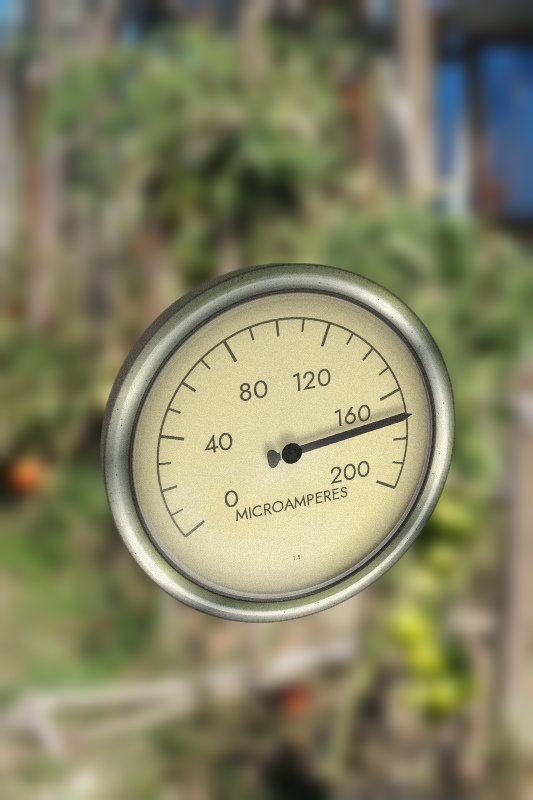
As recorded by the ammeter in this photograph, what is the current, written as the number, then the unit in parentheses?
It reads 170 (µA)
